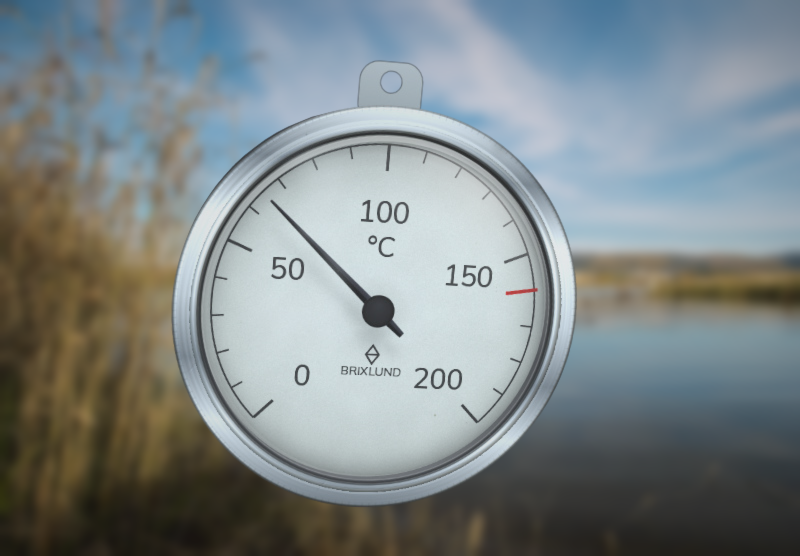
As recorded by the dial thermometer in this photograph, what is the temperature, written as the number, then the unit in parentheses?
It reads 65 (°C)
